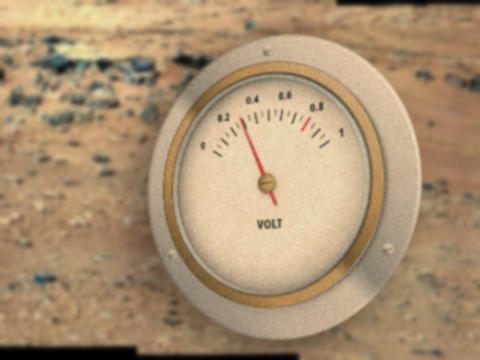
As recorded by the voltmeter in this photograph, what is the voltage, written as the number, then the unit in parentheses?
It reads 0.3 (V)
